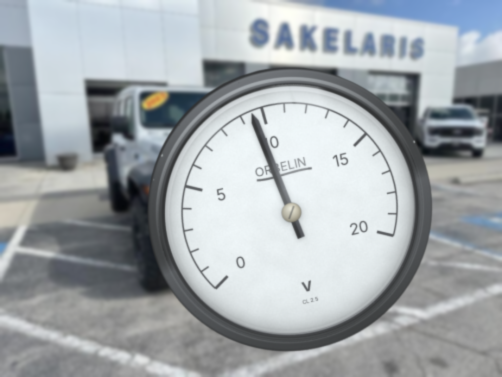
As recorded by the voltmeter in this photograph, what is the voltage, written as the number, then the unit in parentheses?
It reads 9.5 (V)
